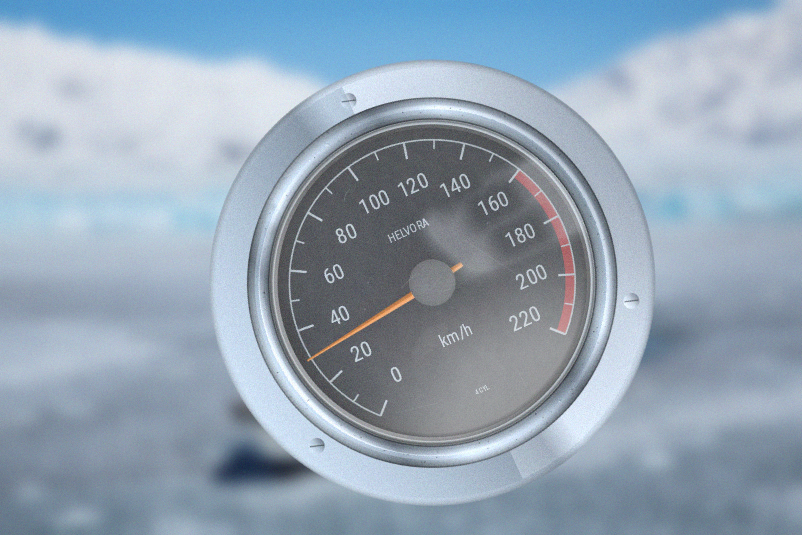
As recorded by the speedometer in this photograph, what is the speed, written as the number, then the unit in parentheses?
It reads 30 (km/h)
